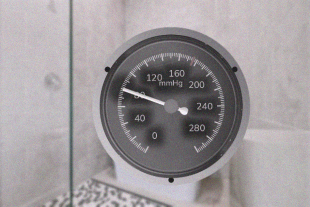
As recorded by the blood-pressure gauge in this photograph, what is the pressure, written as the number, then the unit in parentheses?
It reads 80 (mmHg)
